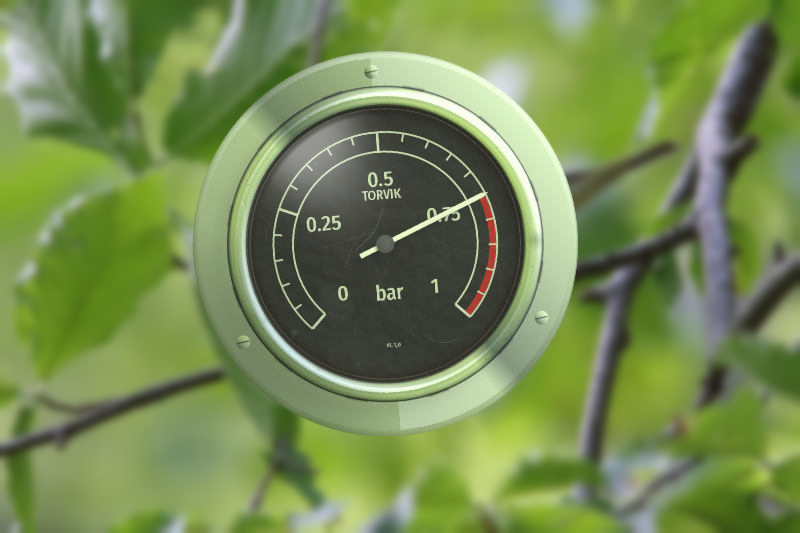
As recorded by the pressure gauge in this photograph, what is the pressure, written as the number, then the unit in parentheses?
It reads 0.75 (bar)
